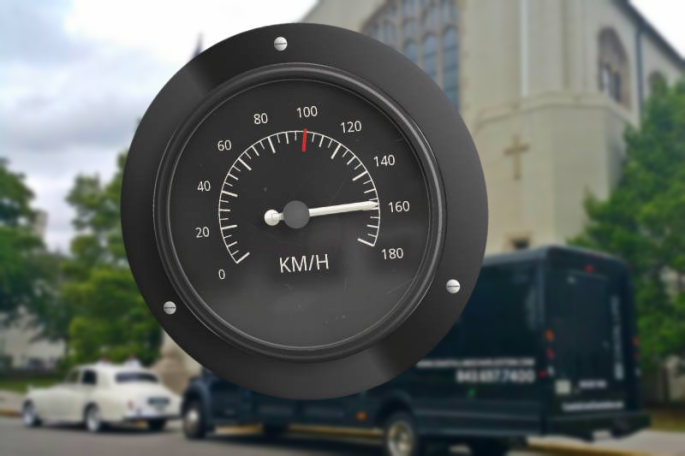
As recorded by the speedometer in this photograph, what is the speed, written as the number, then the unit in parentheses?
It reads 157.5 (km/h)
